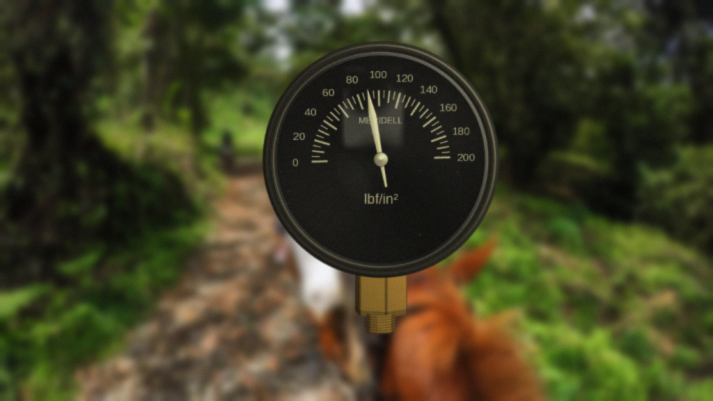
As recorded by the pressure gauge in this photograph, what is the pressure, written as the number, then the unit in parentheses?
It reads 90 (psi)
